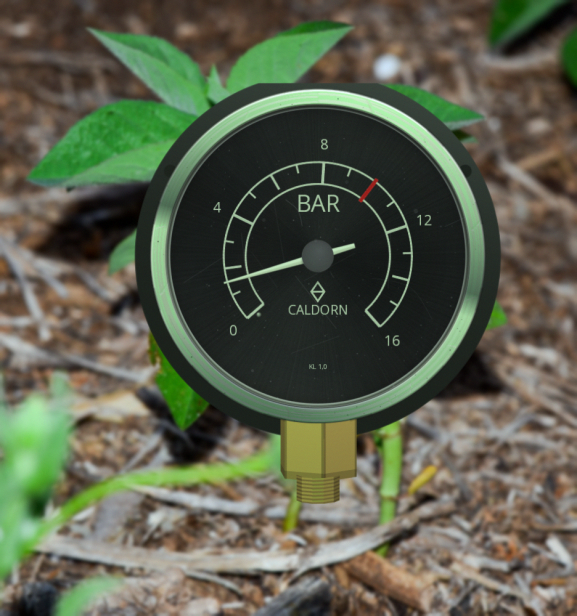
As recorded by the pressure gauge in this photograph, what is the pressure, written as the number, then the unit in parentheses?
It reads 1.5 (bar)
